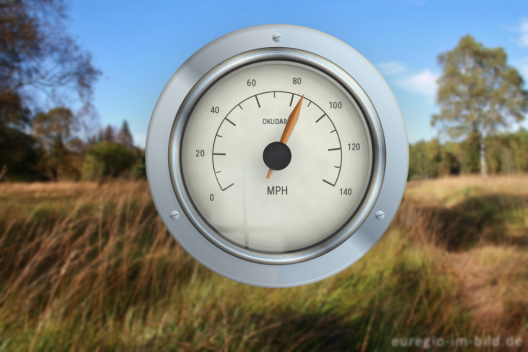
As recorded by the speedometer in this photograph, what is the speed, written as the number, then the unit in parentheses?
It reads 85 (mph)
